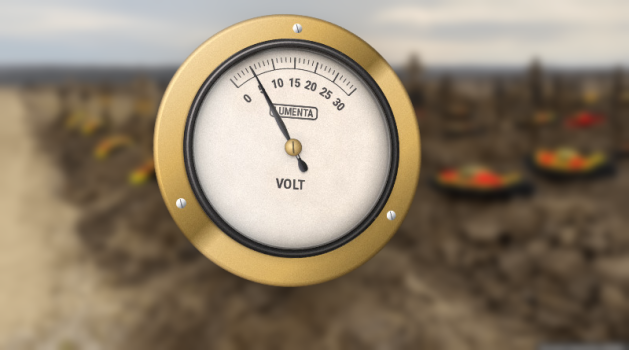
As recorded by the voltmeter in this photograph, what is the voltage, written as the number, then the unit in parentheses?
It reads 5 (V)
